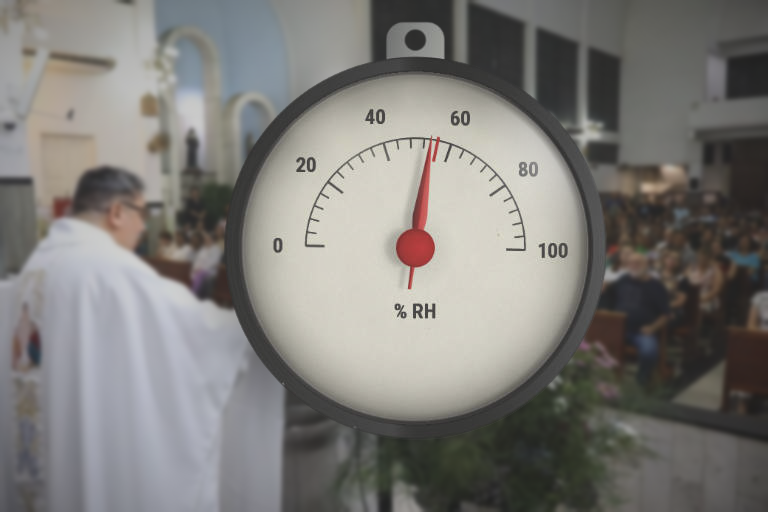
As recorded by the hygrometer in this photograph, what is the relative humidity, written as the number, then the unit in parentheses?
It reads 54 (%)
